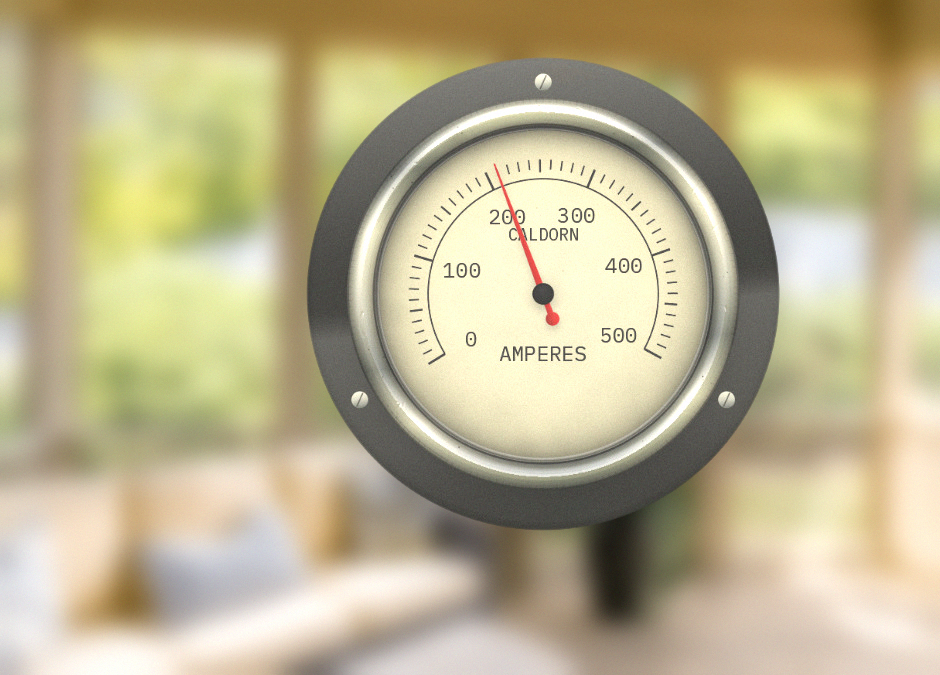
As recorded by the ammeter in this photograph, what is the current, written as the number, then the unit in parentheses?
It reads 210 (A)
